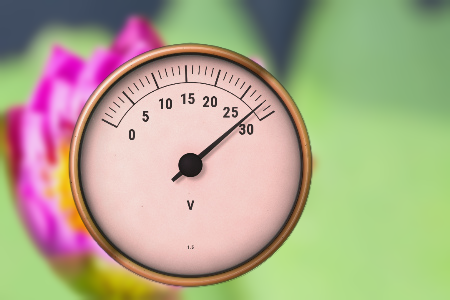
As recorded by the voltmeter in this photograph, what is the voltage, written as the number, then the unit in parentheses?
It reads 28 (V)
